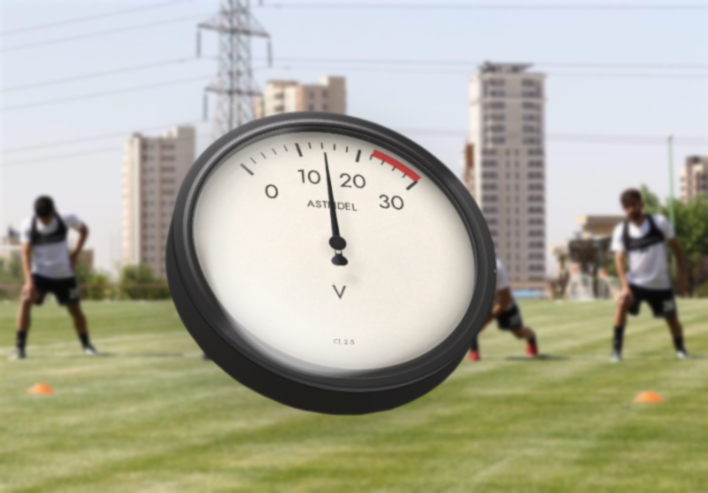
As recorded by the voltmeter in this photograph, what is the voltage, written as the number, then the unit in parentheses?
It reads 14 (V)
